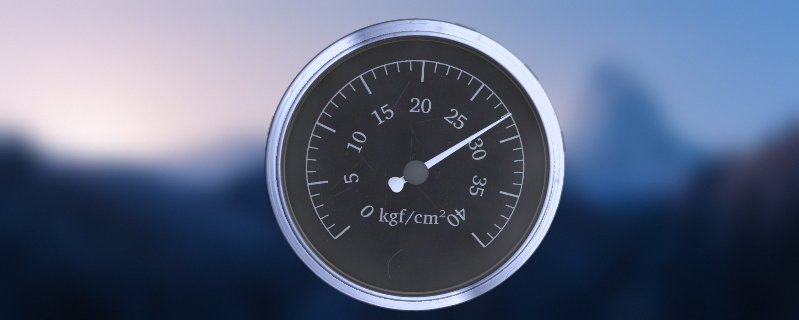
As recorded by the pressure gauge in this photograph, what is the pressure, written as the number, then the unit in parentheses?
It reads 28 (kg/cm²)
